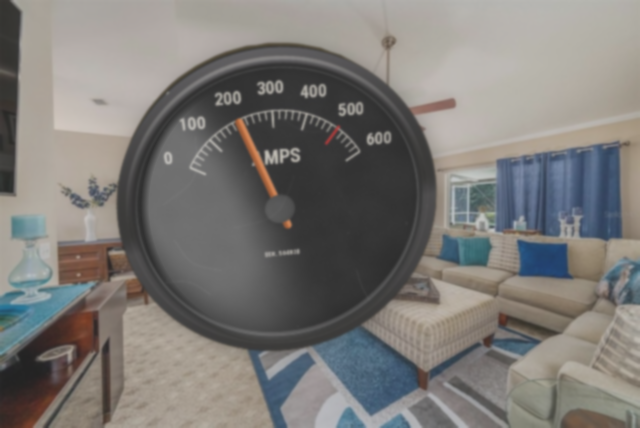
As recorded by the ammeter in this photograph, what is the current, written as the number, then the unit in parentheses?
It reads 200 (A)
